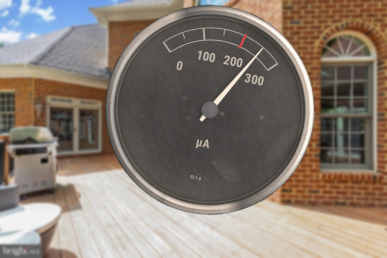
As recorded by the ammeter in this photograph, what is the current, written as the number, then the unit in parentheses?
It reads 250 (µA)
